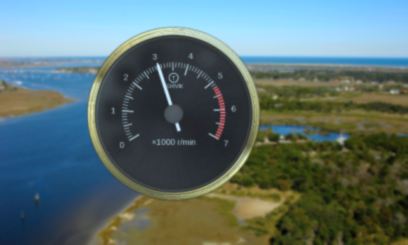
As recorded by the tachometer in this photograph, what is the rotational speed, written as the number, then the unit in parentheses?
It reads 3000 (rpm)
